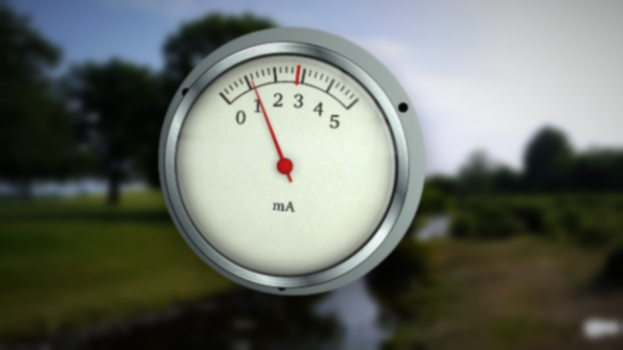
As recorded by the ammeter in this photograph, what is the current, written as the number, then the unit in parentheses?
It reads 1.2 (mA)
